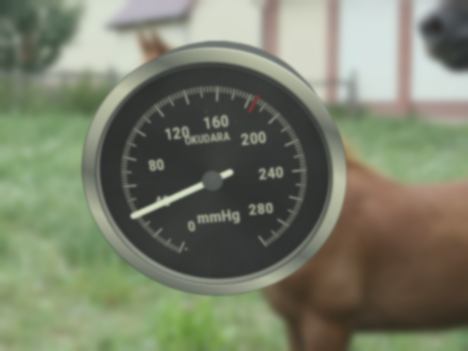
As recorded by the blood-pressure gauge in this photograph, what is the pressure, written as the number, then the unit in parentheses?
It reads 40 (mmHg)
